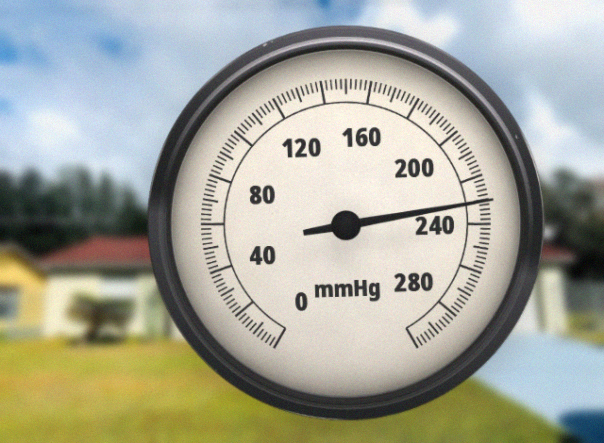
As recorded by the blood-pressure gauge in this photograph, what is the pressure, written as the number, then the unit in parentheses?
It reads 230 (mmHg)
